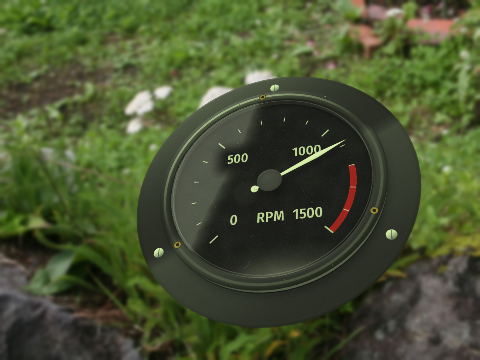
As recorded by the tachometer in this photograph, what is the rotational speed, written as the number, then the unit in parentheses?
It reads 1100 (rpm)
